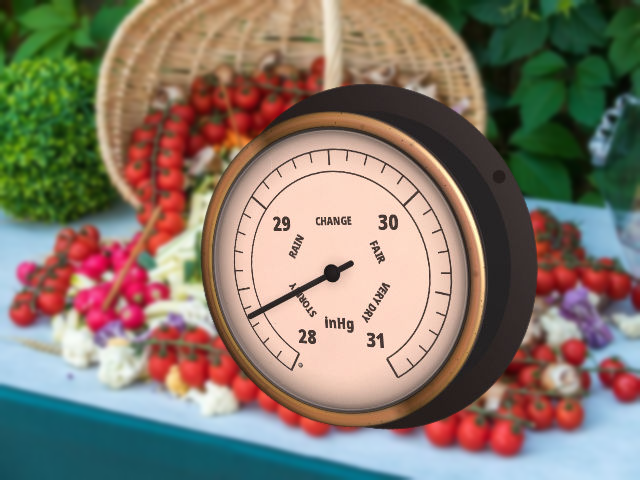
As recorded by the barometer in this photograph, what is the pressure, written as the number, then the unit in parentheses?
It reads 28.35 (inHg)
